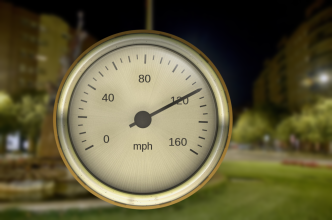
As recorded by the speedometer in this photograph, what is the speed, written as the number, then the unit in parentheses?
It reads 120 (mph)
